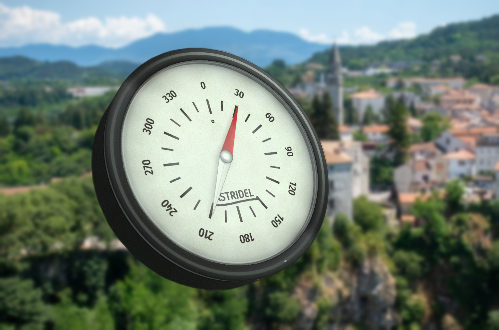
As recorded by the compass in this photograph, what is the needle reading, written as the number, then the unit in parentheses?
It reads 30 (°)
